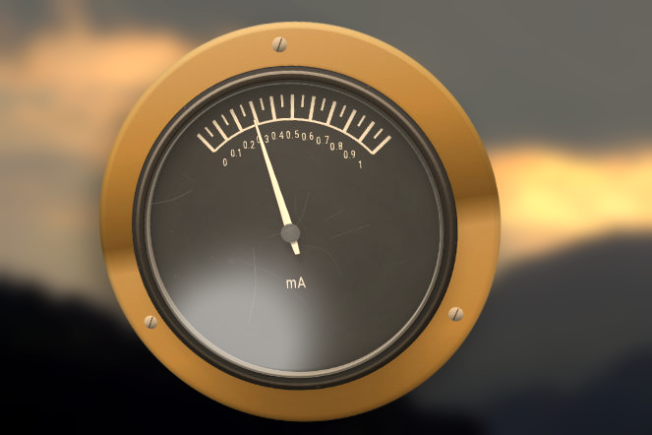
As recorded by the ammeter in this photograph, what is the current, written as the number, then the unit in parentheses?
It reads 0.3 (mA)
